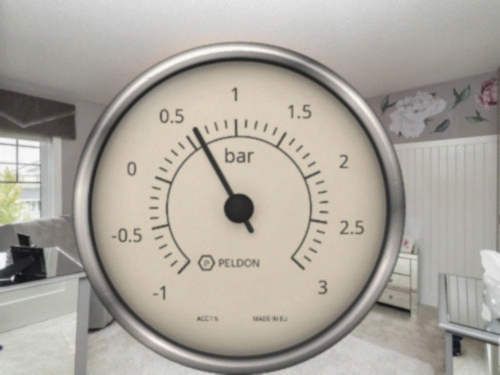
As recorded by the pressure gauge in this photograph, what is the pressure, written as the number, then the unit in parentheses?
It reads 0.6 (bar)
